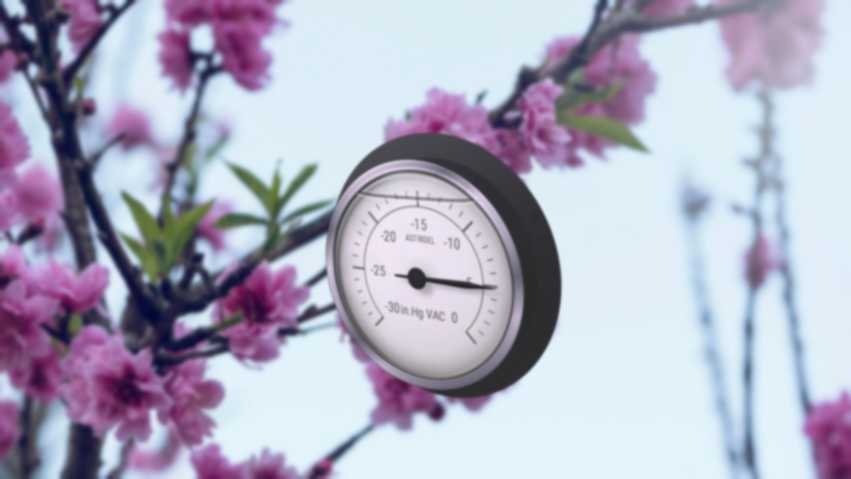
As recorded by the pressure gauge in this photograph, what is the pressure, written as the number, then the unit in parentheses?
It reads -5 (inHg)
